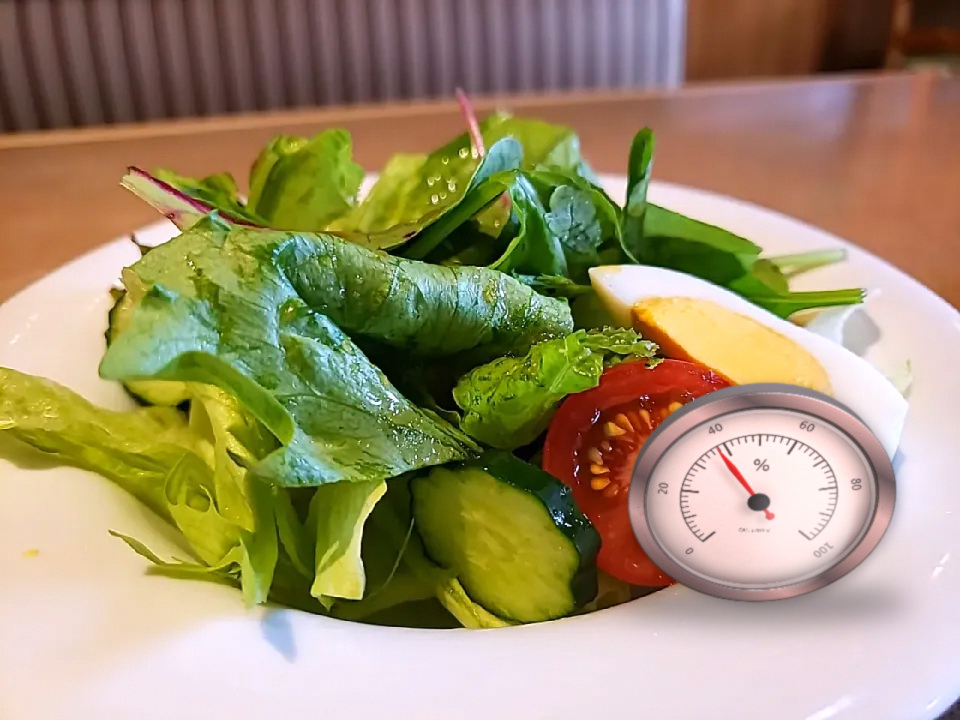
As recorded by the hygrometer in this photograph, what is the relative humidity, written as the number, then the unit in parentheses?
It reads 38 (%)
